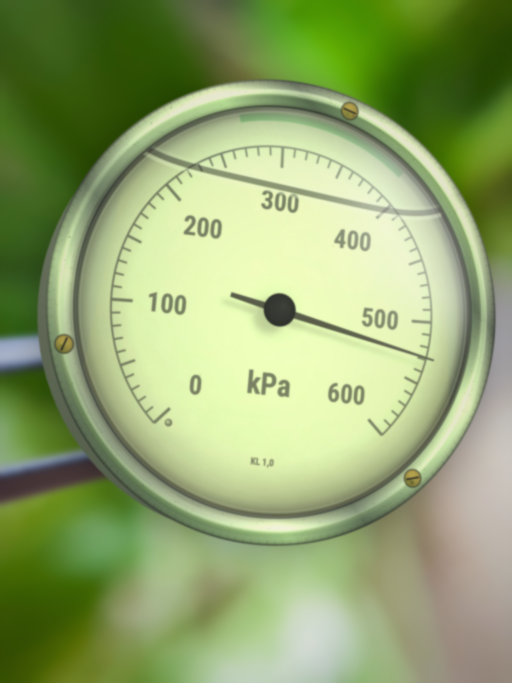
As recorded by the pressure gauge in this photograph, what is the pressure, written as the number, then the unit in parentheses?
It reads 530 (kPa)
